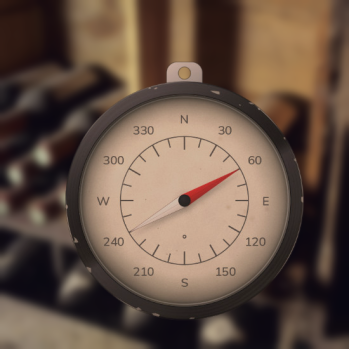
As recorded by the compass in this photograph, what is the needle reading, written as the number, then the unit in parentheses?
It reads 60 (°)
